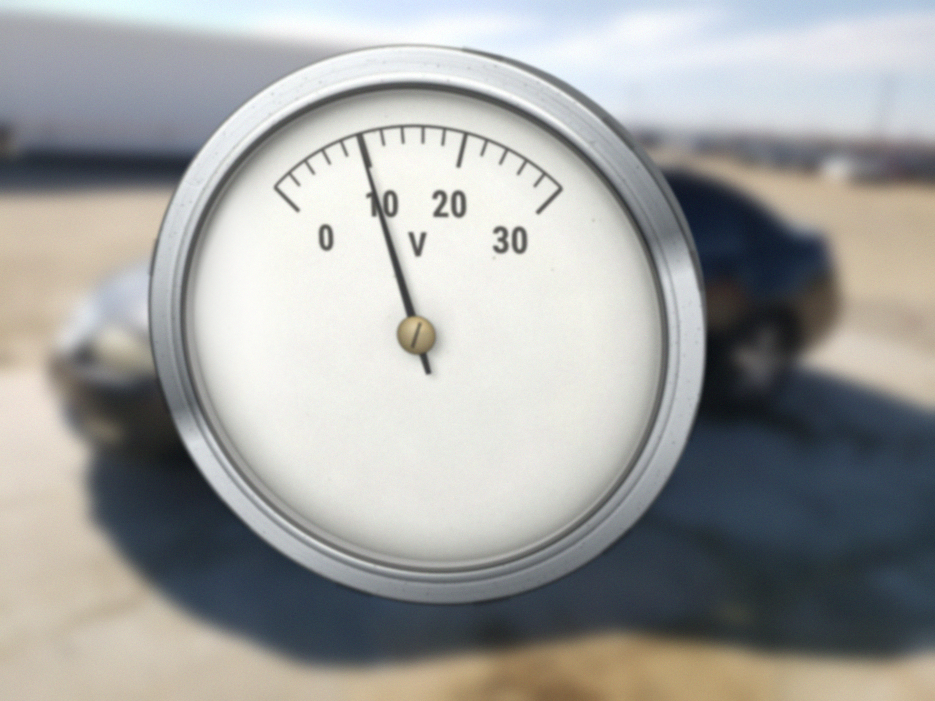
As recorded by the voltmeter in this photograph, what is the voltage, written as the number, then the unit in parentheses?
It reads 10 (V)
